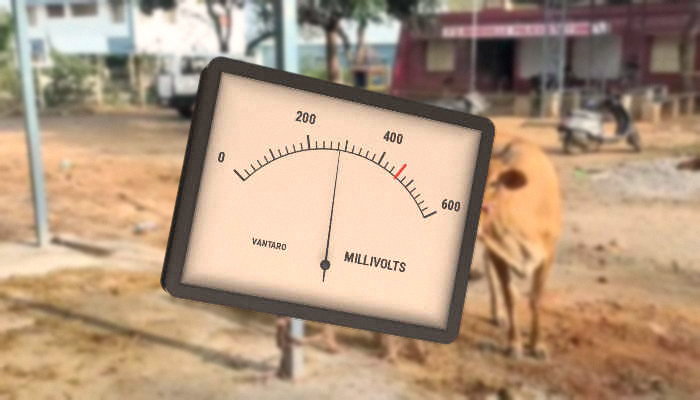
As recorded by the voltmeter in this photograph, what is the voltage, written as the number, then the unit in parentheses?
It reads 280 (mV)
